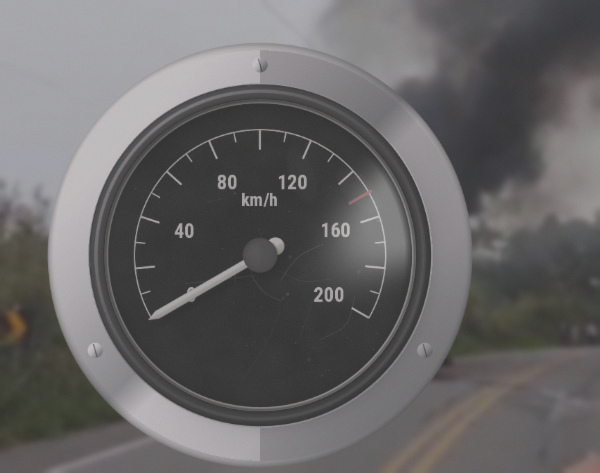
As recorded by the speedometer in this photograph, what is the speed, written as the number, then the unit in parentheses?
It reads 0 (km/h)
